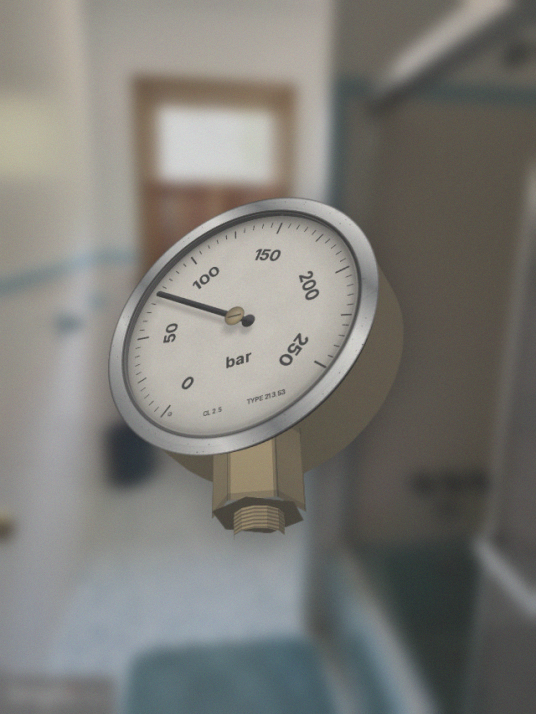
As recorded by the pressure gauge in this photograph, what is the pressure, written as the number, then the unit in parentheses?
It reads 75 (bar)
